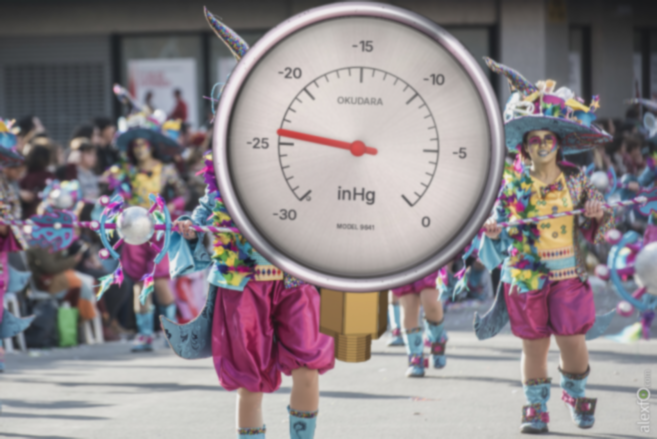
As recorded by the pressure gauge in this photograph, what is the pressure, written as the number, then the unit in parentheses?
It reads -24 (inHg)
